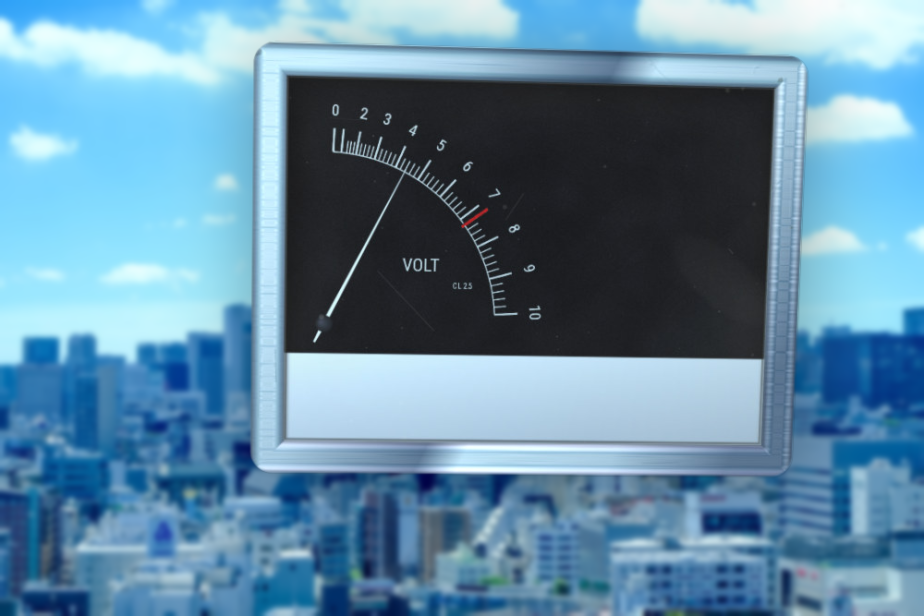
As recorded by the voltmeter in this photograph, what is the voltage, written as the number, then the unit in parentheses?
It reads 4.4 (V)
